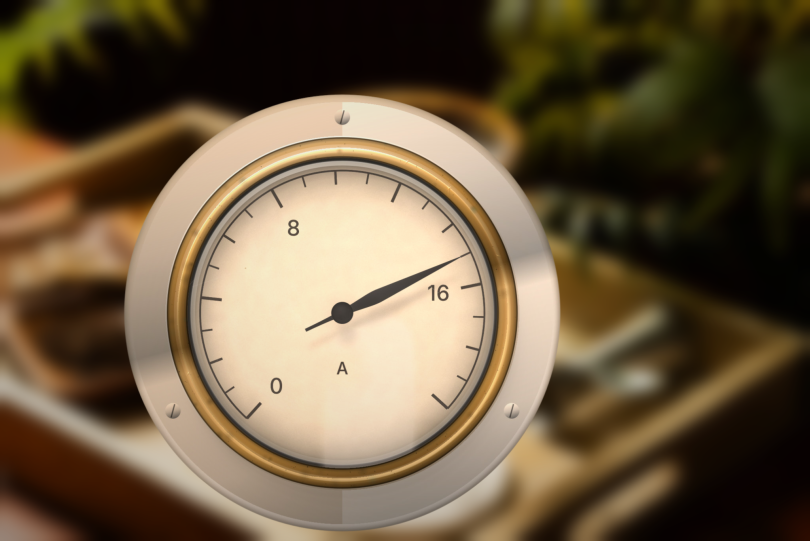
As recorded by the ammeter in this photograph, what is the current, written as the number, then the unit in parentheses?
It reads 15 (A)
